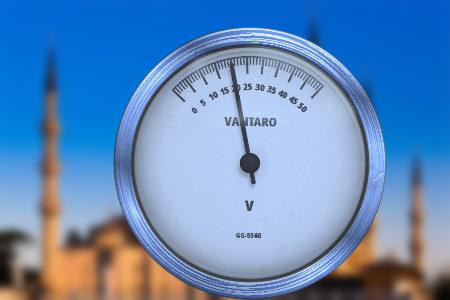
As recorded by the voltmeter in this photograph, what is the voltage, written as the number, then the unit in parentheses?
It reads 20 (V)
